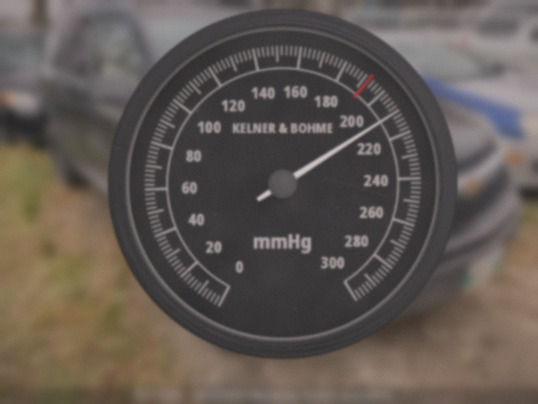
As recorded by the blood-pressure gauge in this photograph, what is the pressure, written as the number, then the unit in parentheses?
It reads 210 (mmHg)
